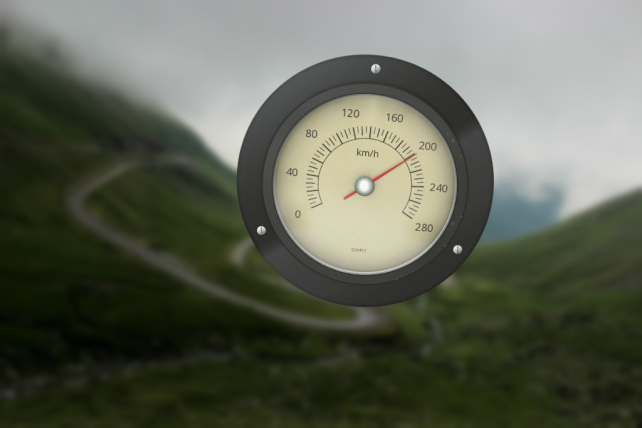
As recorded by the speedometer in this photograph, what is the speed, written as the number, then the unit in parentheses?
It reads 200 (km/h)
